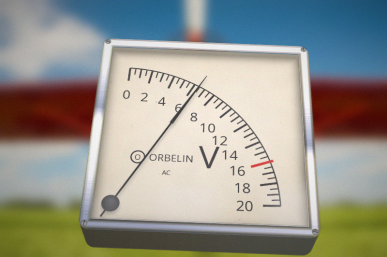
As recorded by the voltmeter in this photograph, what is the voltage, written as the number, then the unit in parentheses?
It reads 6.5 (V)
